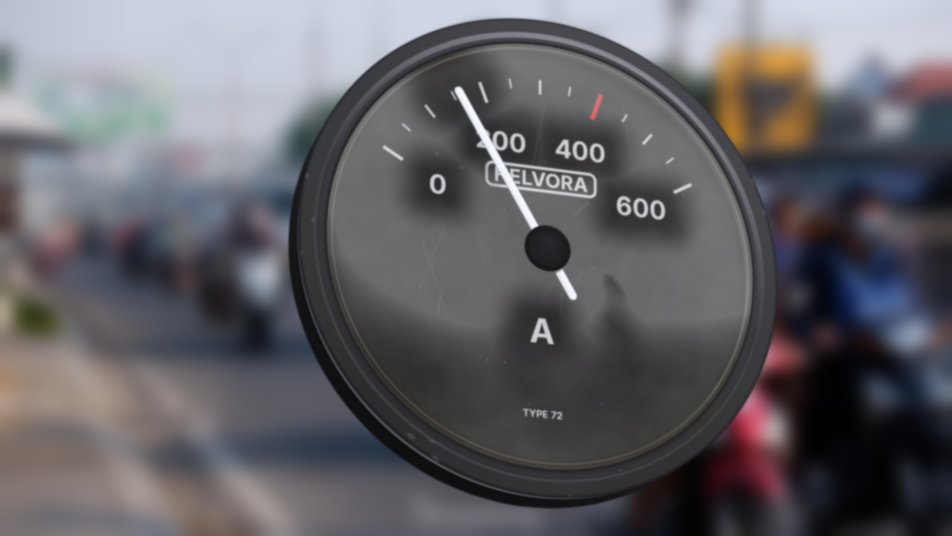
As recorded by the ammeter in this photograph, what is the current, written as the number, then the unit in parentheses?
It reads 150 (A)
